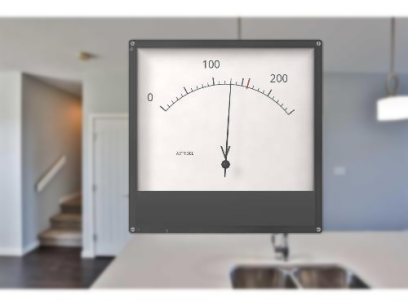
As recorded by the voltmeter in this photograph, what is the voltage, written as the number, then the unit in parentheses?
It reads 130 (V)
